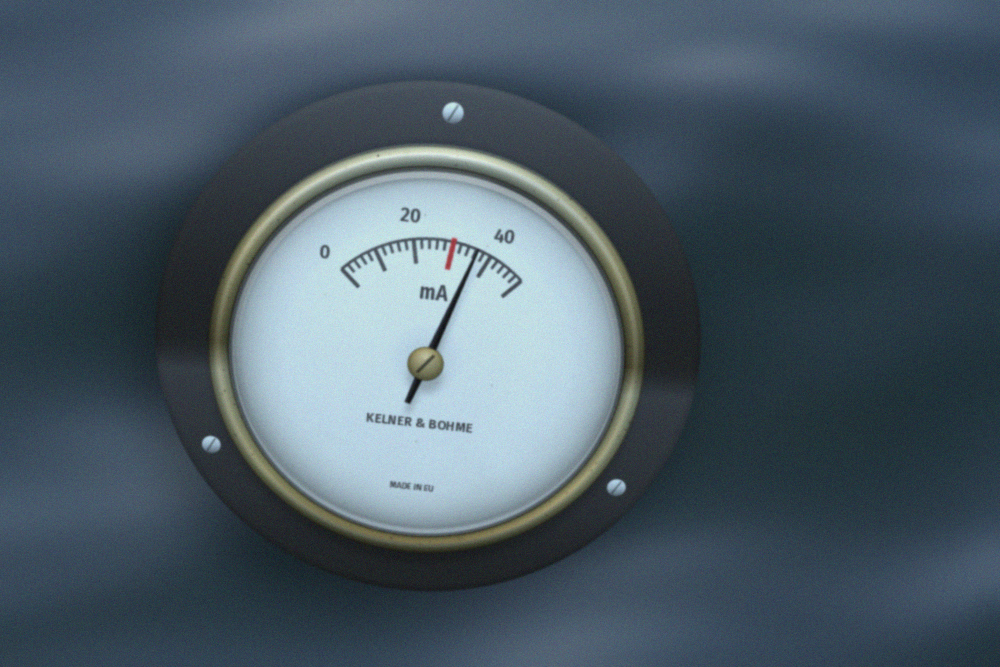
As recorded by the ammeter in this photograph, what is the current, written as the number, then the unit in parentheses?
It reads 36 (mA)
